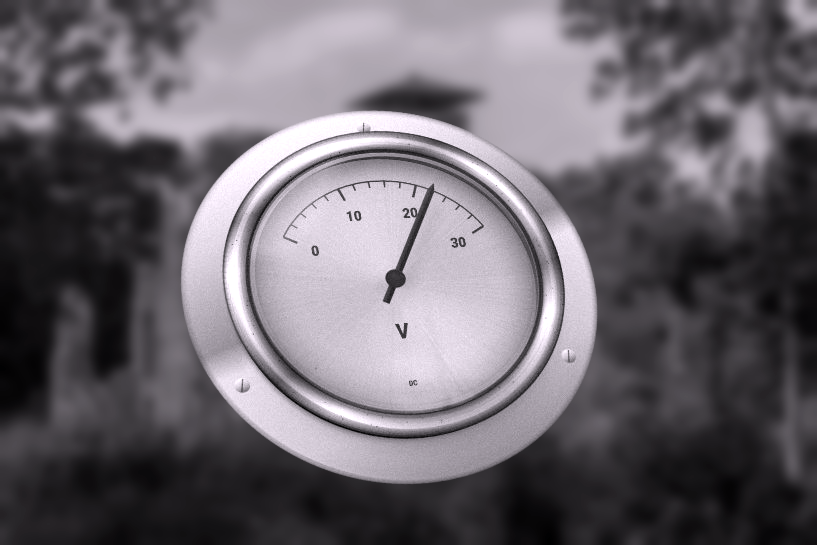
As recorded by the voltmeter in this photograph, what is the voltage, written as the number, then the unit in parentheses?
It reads 22 (V)
